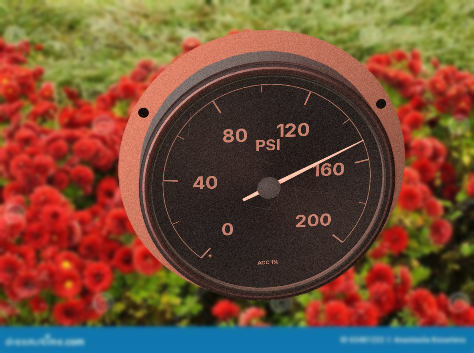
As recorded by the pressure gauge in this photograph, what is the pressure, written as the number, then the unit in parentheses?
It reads 150 (psi)
